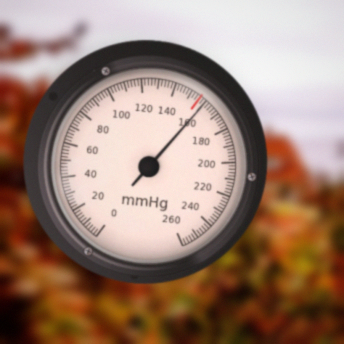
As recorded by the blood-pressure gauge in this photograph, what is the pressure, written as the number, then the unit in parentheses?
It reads 160 (mmHg)
